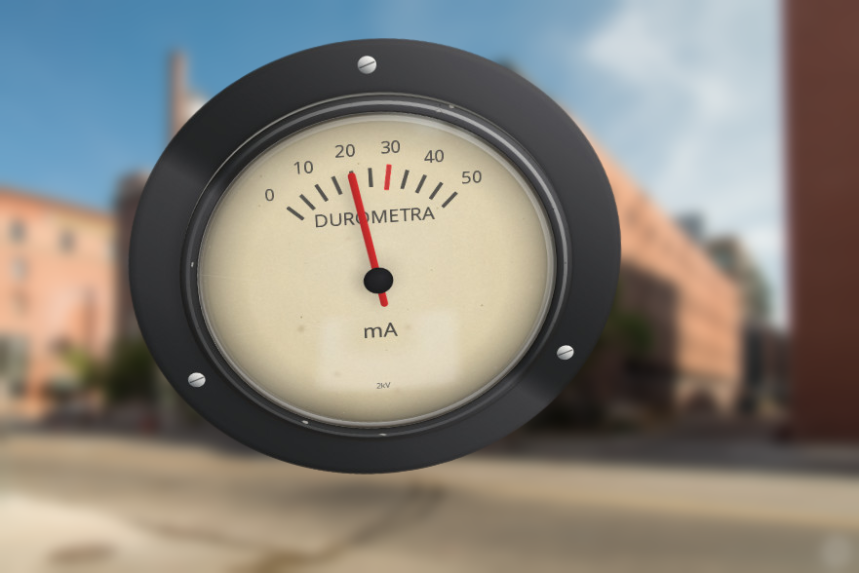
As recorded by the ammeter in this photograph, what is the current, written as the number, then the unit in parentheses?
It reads 20 (mA)
